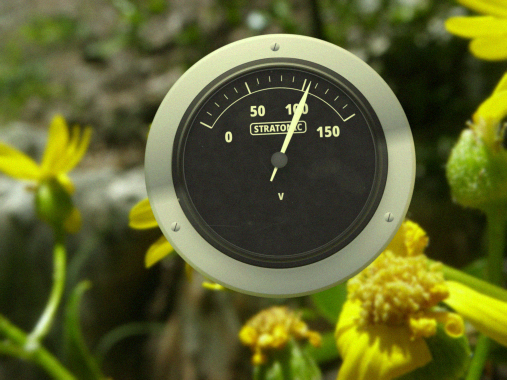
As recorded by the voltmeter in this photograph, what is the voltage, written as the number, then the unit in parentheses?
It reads 105 (V)
